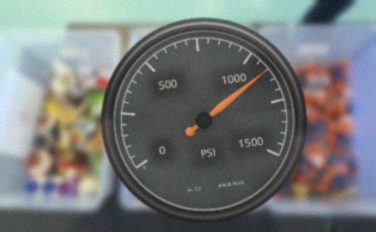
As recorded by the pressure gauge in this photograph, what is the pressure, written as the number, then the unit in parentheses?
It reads 1100 (psi)
